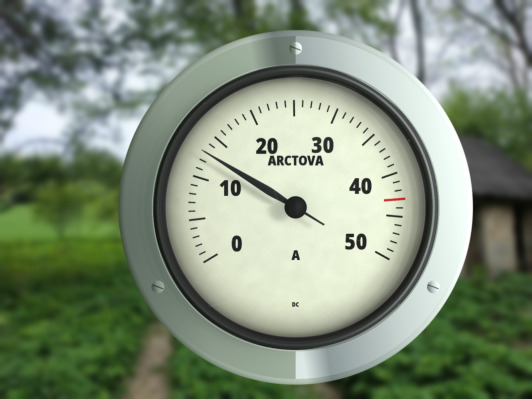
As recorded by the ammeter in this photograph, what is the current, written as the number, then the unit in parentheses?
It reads 13 (A)
